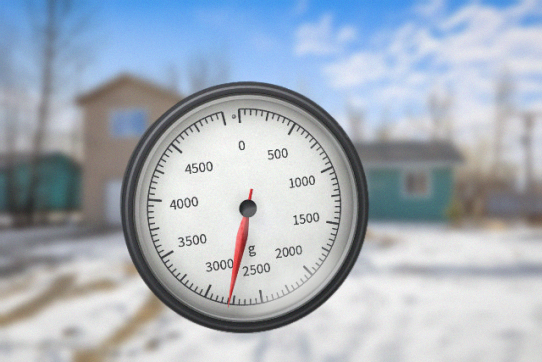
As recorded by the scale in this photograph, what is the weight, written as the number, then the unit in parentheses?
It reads 2800 (g)
